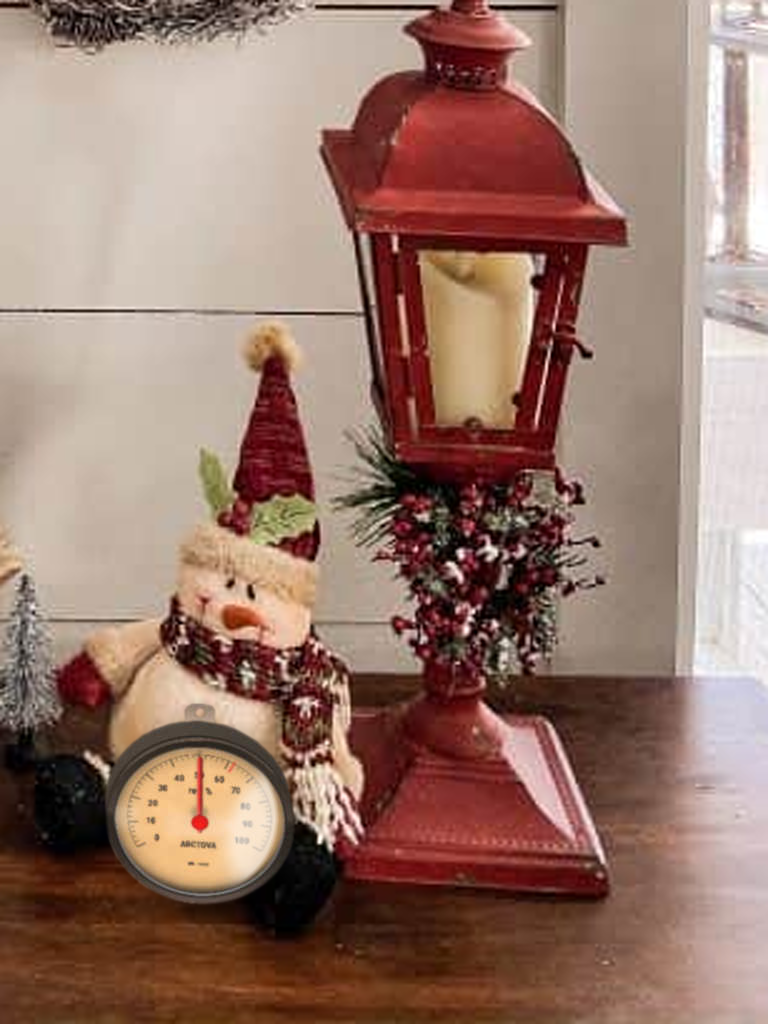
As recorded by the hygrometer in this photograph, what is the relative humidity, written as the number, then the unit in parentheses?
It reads 50 (%)
